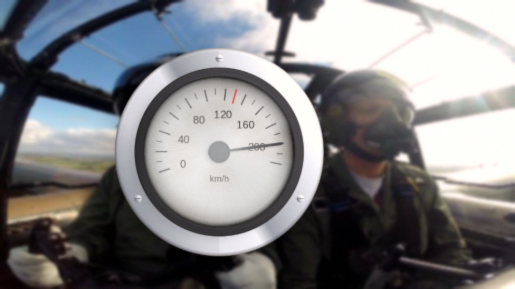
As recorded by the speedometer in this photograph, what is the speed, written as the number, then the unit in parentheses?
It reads 200 (km/h)
